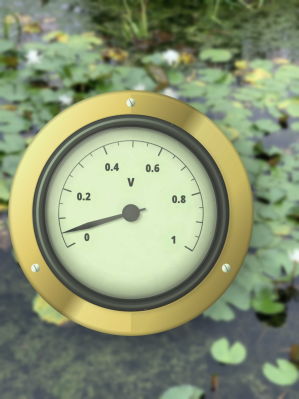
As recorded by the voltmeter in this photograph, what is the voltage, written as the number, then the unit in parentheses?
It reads 0.05 (V)
